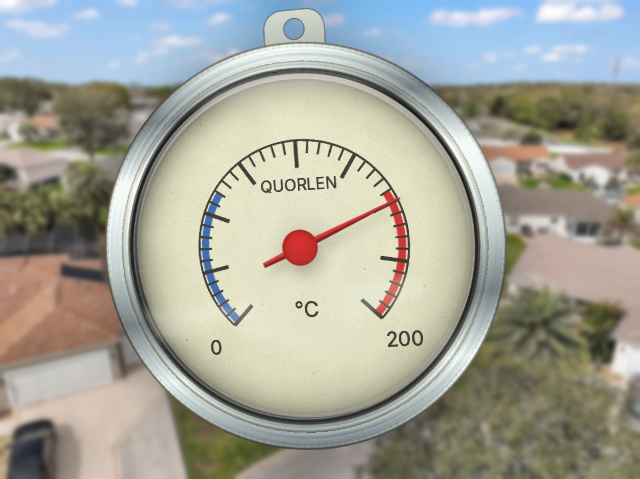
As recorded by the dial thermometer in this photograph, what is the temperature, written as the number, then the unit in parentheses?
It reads 150 (°C)
